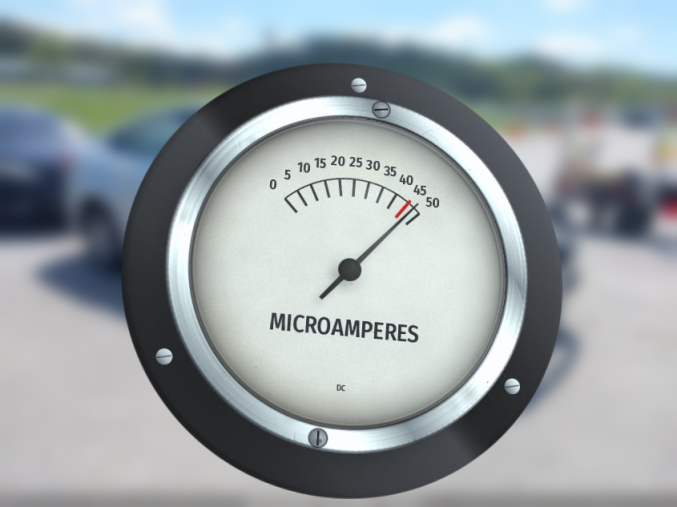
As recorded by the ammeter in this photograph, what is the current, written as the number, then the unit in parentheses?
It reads 47.5 (µA)
